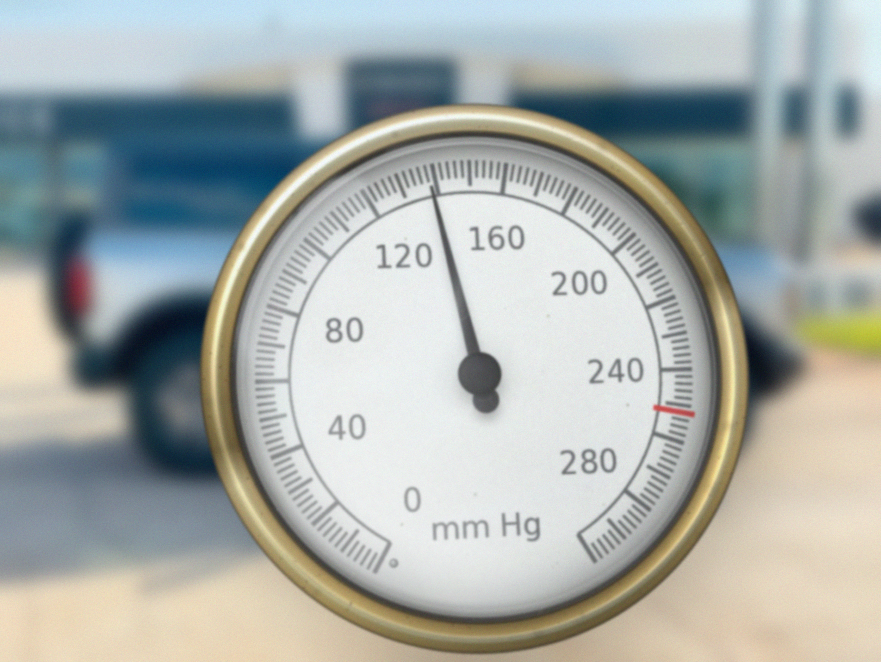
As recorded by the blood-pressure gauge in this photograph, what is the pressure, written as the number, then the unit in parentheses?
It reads 138 (mmHg)
